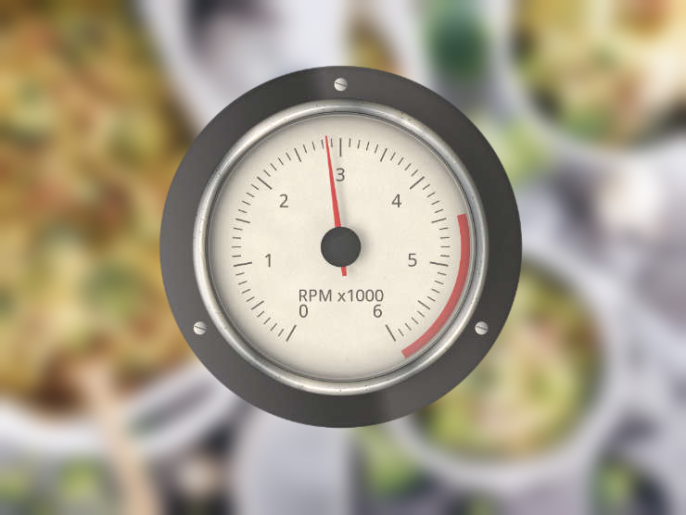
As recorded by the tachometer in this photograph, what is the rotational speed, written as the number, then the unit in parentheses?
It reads 2850 (rpm)
